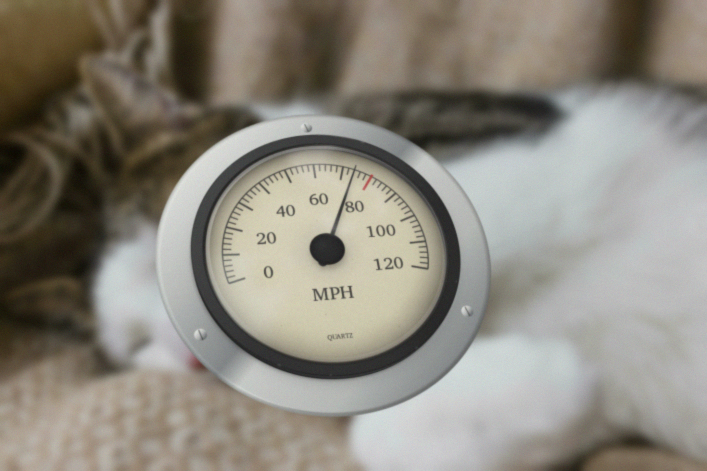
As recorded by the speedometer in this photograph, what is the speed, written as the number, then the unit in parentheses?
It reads 74 (mph)
